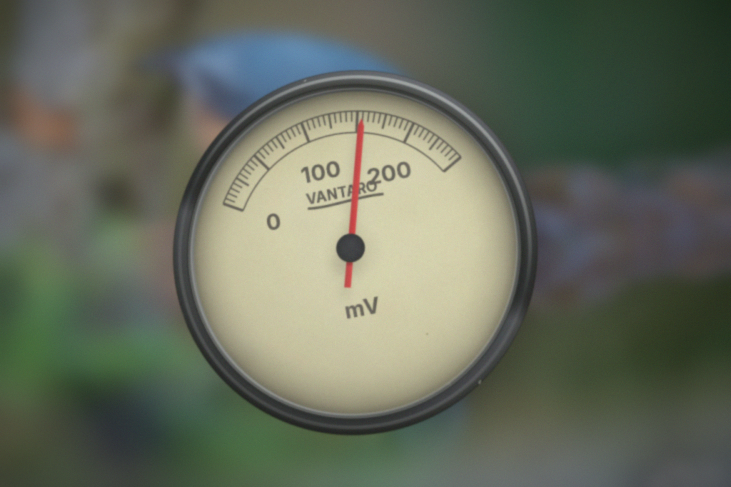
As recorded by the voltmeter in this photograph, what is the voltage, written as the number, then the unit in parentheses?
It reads 155 (mV)
